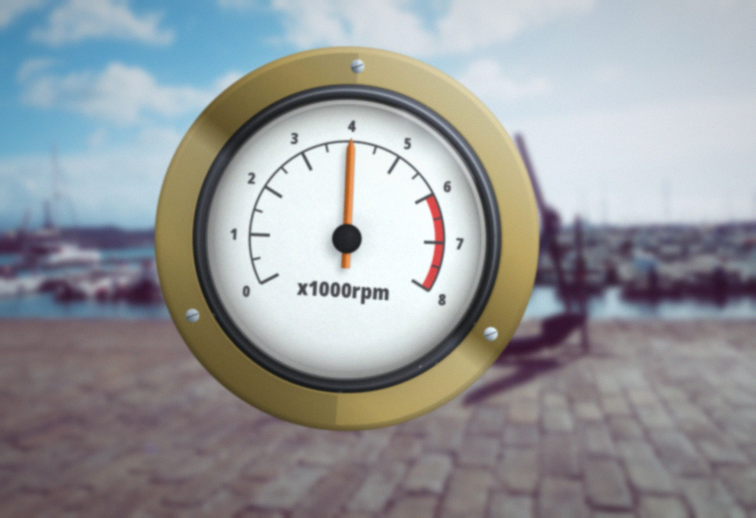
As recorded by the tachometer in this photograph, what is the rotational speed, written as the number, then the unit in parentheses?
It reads 4000 (rpm)
